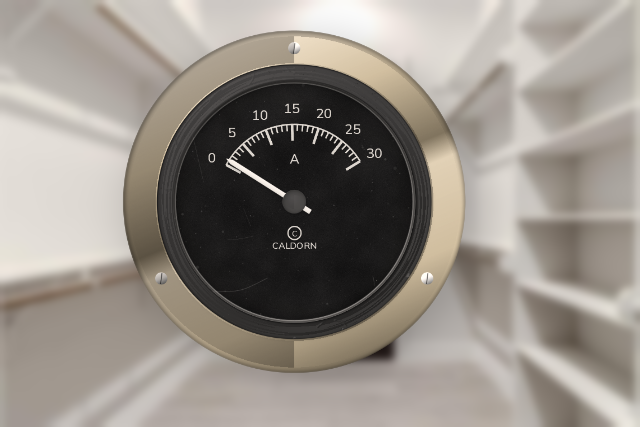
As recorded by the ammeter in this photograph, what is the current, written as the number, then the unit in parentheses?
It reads 1 (A)
